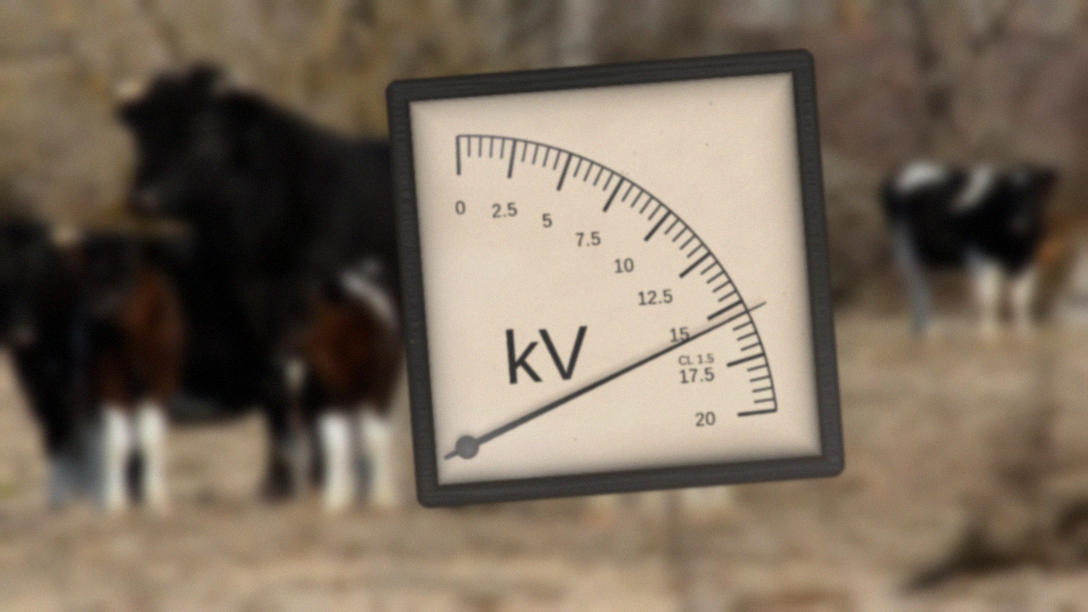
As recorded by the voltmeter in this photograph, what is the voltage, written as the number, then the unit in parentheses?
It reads 15.5 (kV)
